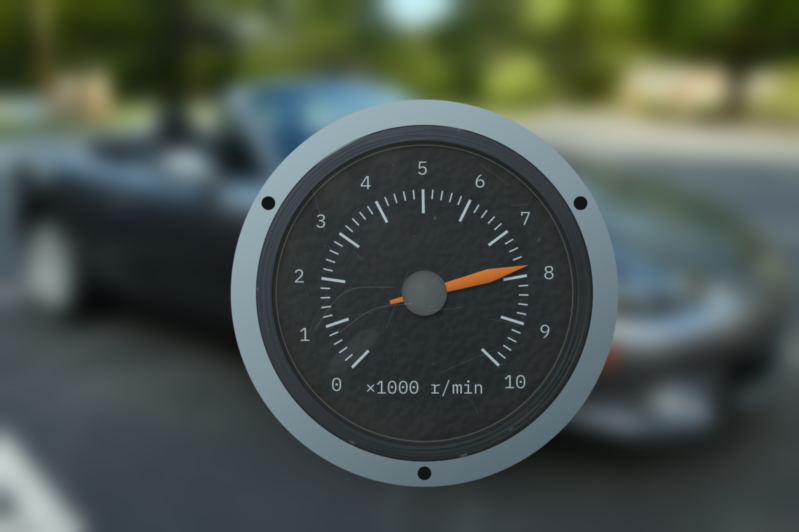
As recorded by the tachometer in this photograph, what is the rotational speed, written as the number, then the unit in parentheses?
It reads 7800 (rpm)
